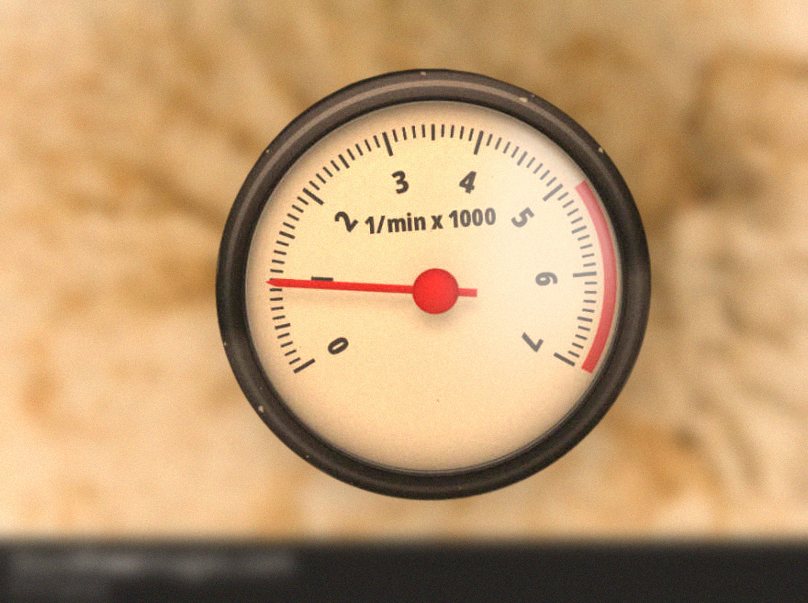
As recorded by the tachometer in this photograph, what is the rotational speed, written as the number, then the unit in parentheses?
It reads 1000 (rpm)
